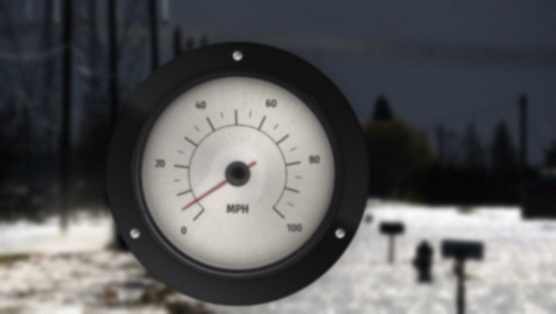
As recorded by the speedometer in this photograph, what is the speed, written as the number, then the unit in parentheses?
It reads 5 (mph)
